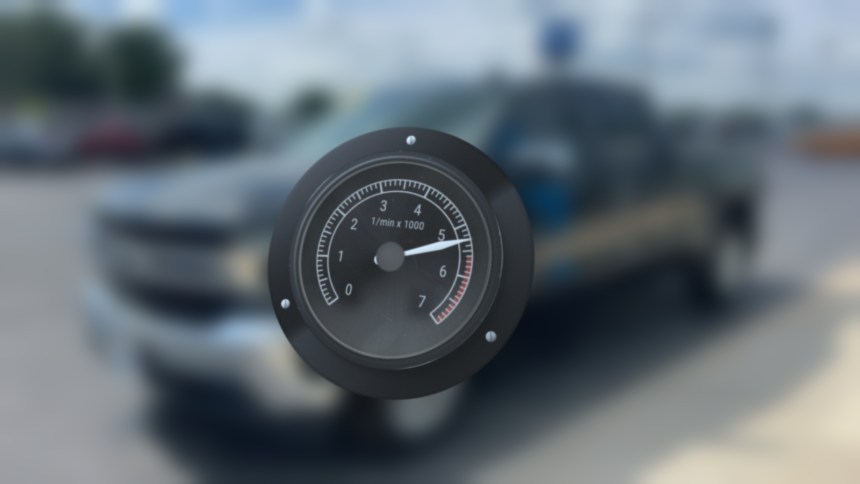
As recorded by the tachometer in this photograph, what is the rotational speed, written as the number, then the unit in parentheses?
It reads 5300 (rpm)
